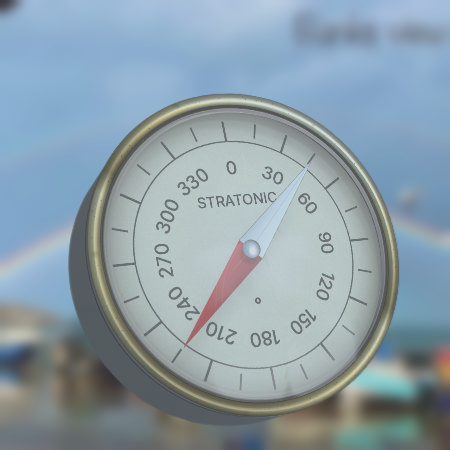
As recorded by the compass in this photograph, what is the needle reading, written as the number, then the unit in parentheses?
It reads 225 (°)
